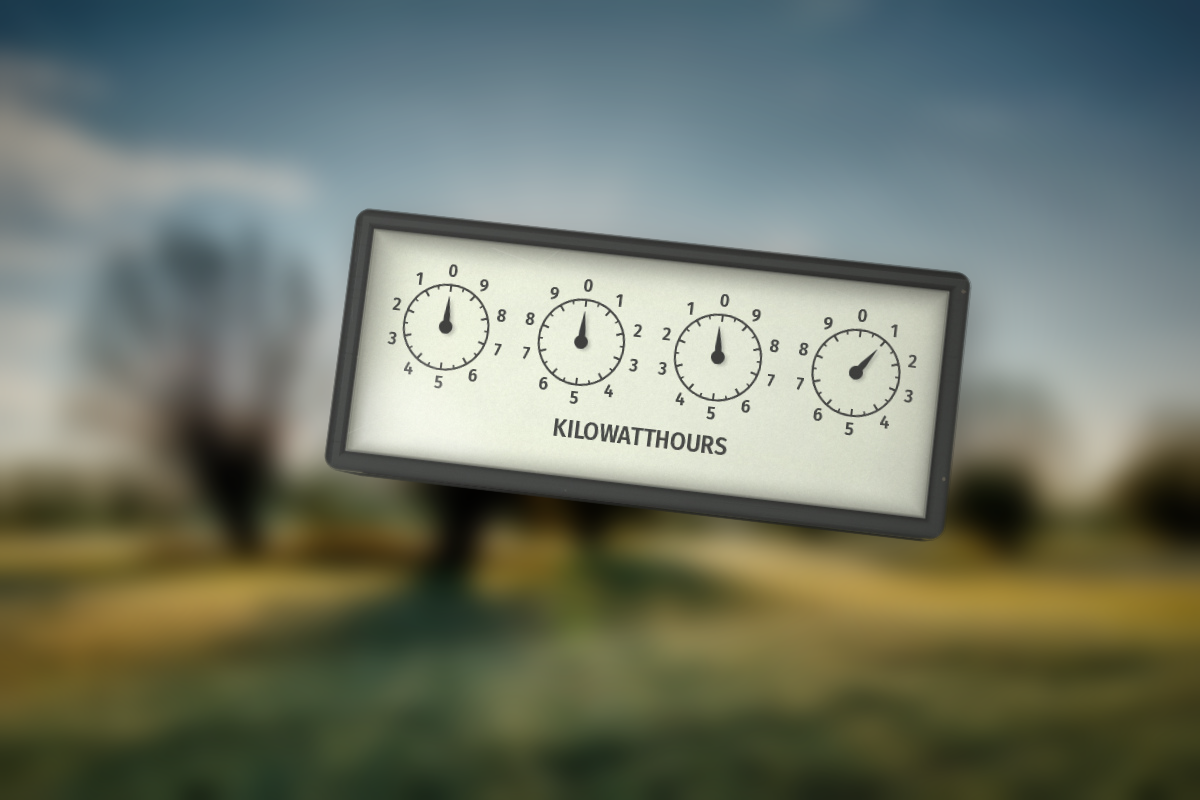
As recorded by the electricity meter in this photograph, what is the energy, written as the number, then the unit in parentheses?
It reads 1 (kWh)
